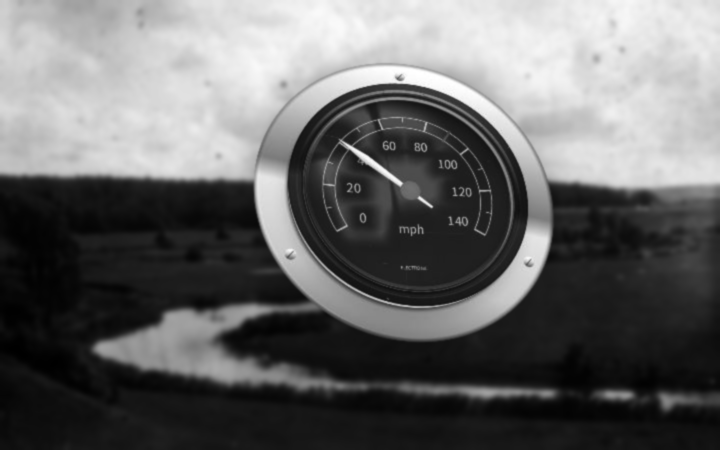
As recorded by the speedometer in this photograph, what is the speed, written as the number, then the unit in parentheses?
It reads 40 (mph)
